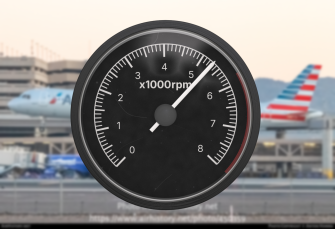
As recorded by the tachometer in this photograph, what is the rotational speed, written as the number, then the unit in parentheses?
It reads 5300 (rpm)
